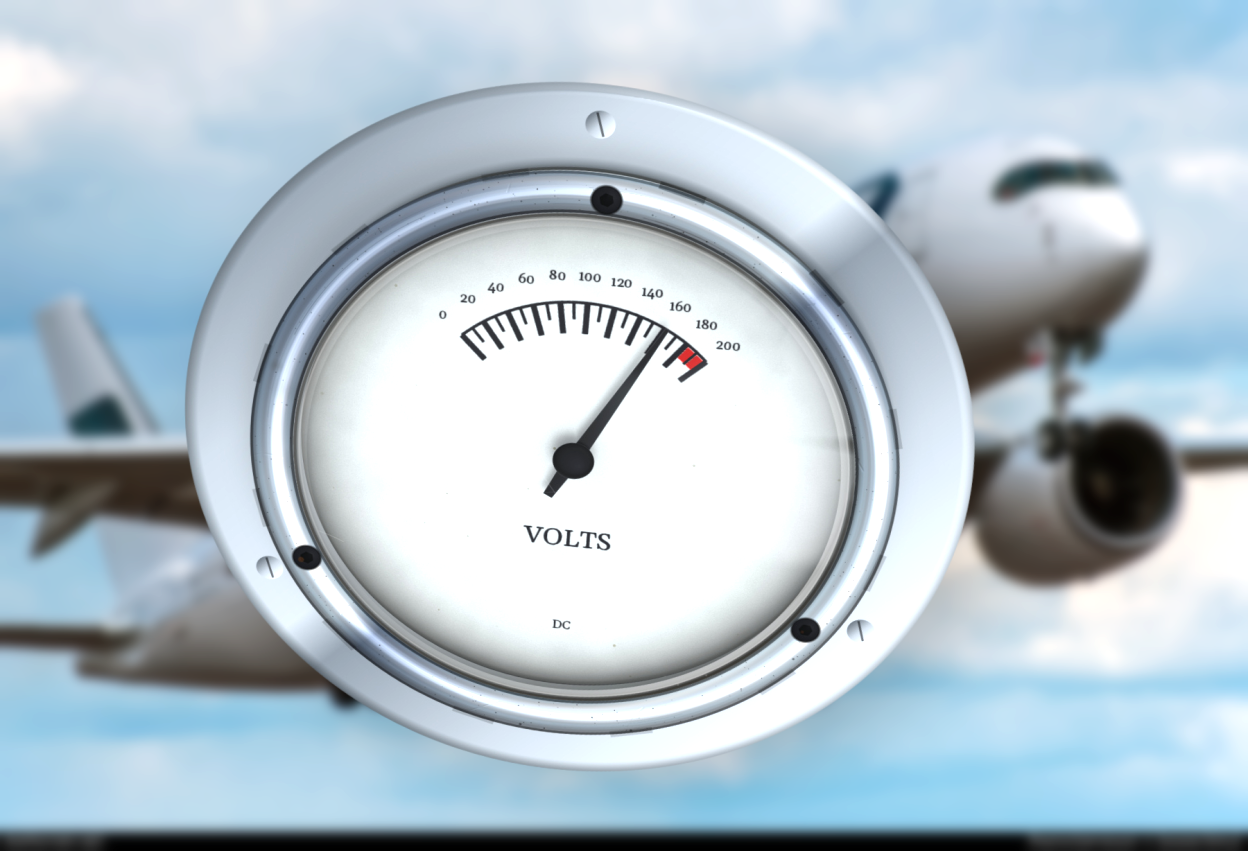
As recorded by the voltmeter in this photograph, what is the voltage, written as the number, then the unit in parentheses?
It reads 160 (V)
